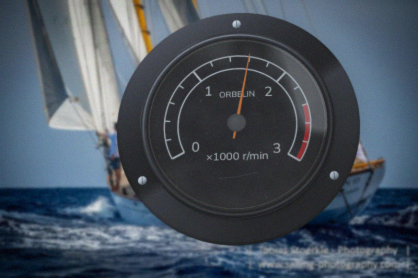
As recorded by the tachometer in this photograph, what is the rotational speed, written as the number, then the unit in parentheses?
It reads 1600 (rpm)
